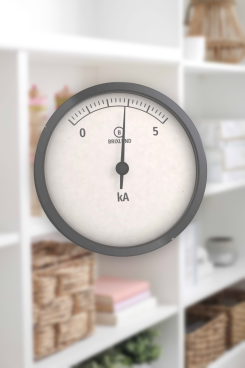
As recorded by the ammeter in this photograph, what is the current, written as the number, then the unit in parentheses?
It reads 2.8 (kA)
